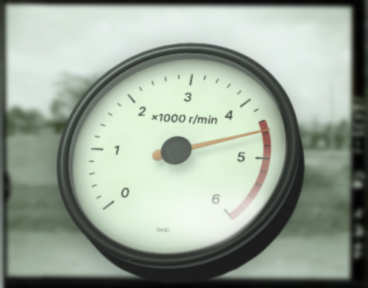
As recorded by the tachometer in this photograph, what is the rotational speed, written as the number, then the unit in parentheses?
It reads 4600 (rpm)
